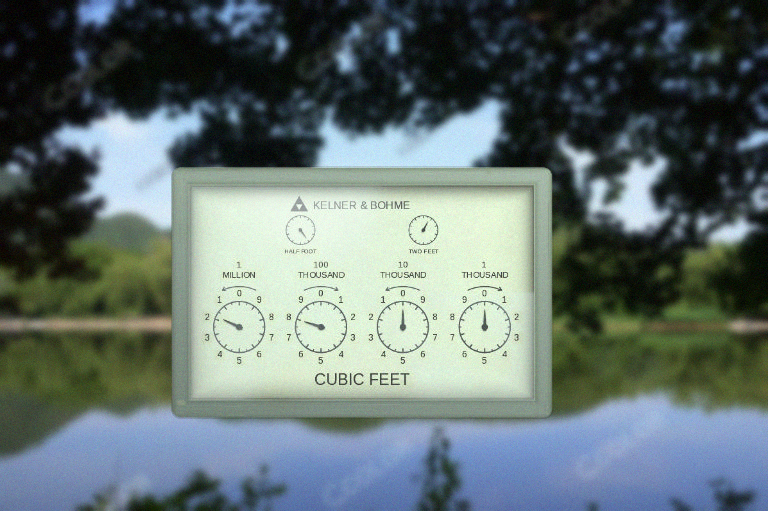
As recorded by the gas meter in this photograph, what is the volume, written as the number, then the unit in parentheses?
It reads 180000 (ft³)
